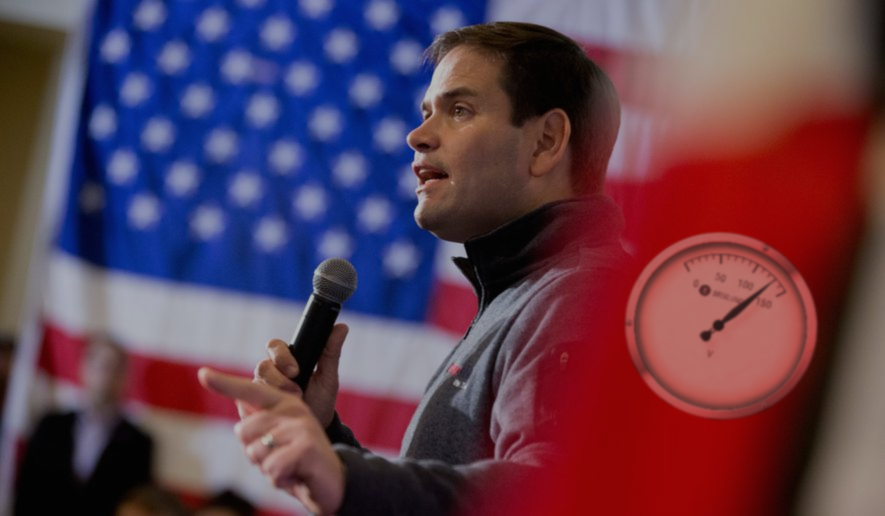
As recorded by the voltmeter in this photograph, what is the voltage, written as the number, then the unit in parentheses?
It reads 130 (V)
